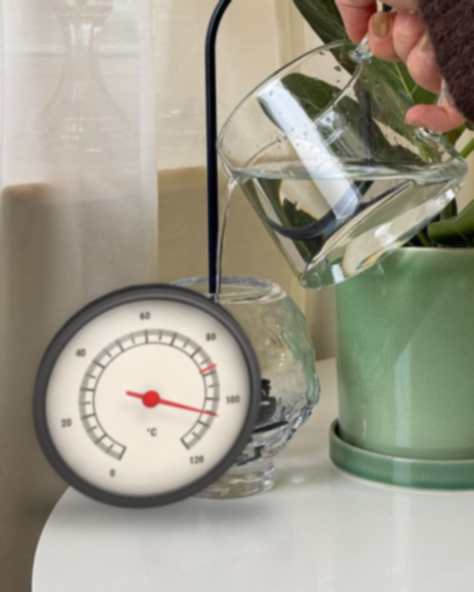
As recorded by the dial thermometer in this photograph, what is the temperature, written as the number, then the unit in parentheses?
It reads 105 (°C)
